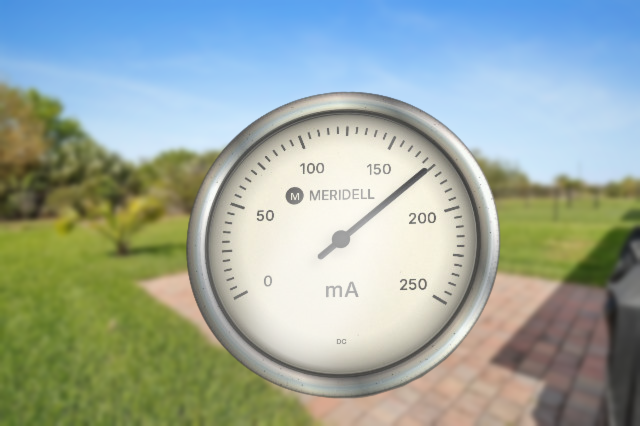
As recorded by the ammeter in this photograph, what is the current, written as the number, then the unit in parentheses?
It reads 175 (mA)
